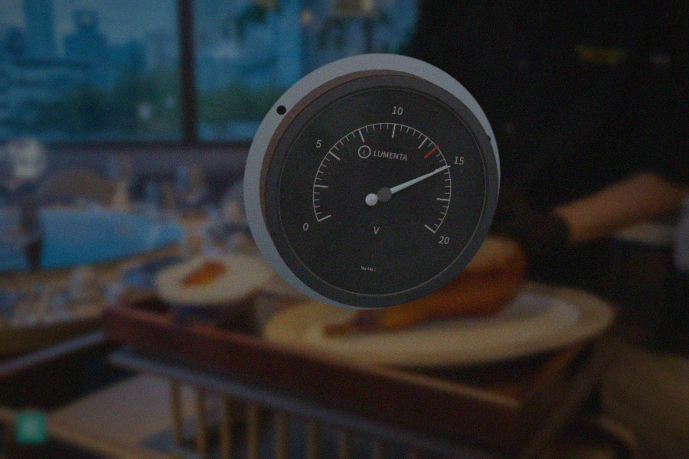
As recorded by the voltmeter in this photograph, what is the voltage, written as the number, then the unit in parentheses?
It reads 15 (V)
